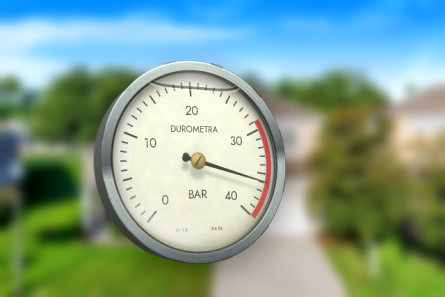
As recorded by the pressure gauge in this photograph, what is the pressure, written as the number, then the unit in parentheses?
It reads 36 (bar)
